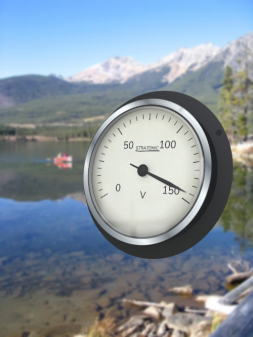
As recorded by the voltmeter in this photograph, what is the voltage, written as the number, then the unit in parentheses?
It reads 145 (V)
